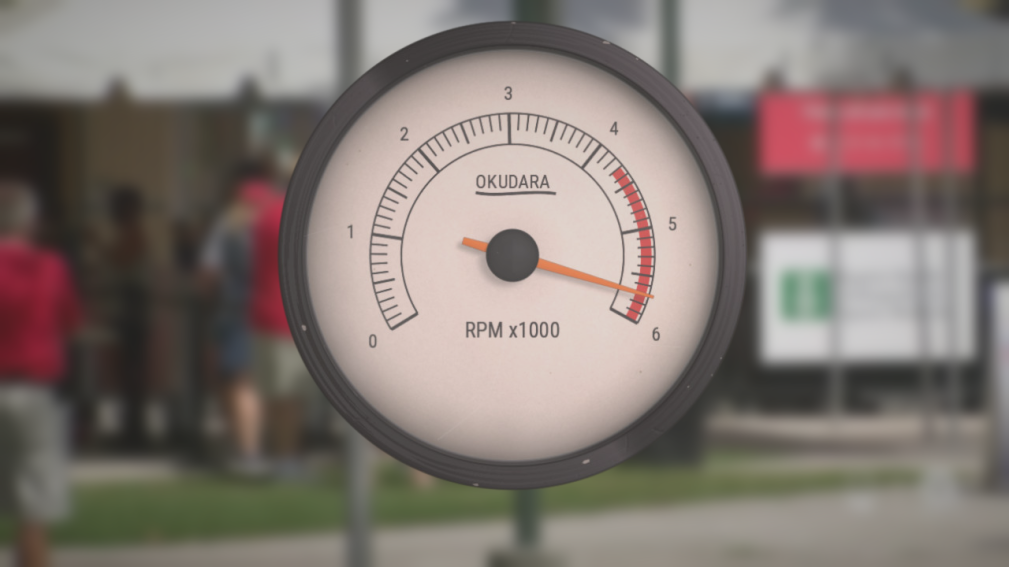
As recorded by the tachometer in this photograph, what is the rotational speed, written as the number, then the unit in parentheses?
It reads 5700 (rpm)
